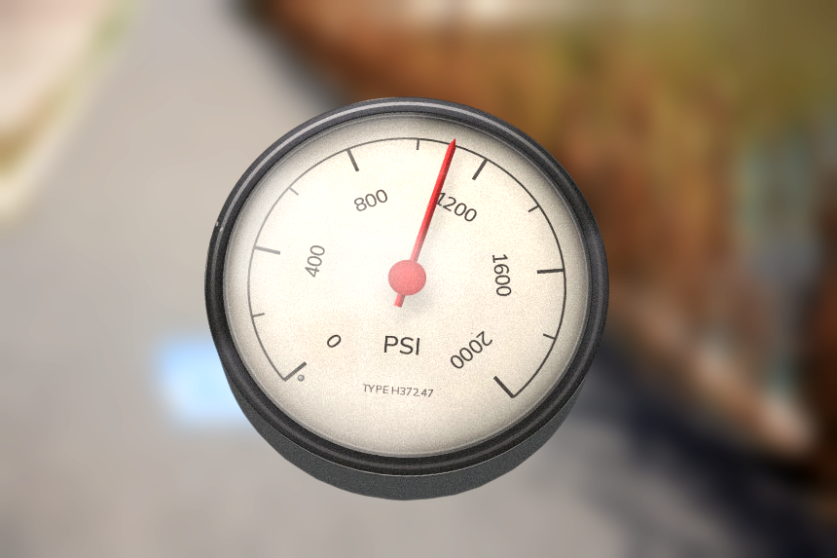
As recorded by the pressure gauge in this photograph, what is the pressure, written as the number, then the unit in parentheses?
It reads 1100 (psi)
